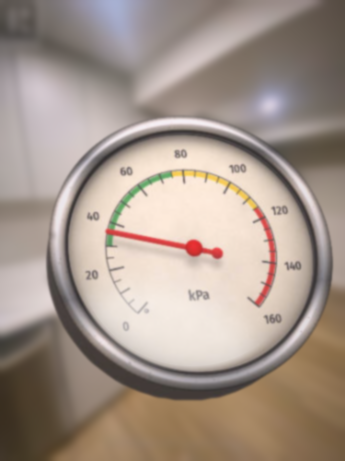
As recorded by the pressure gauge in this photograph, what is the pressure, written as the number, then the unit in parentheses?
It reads 35 (kPa)
